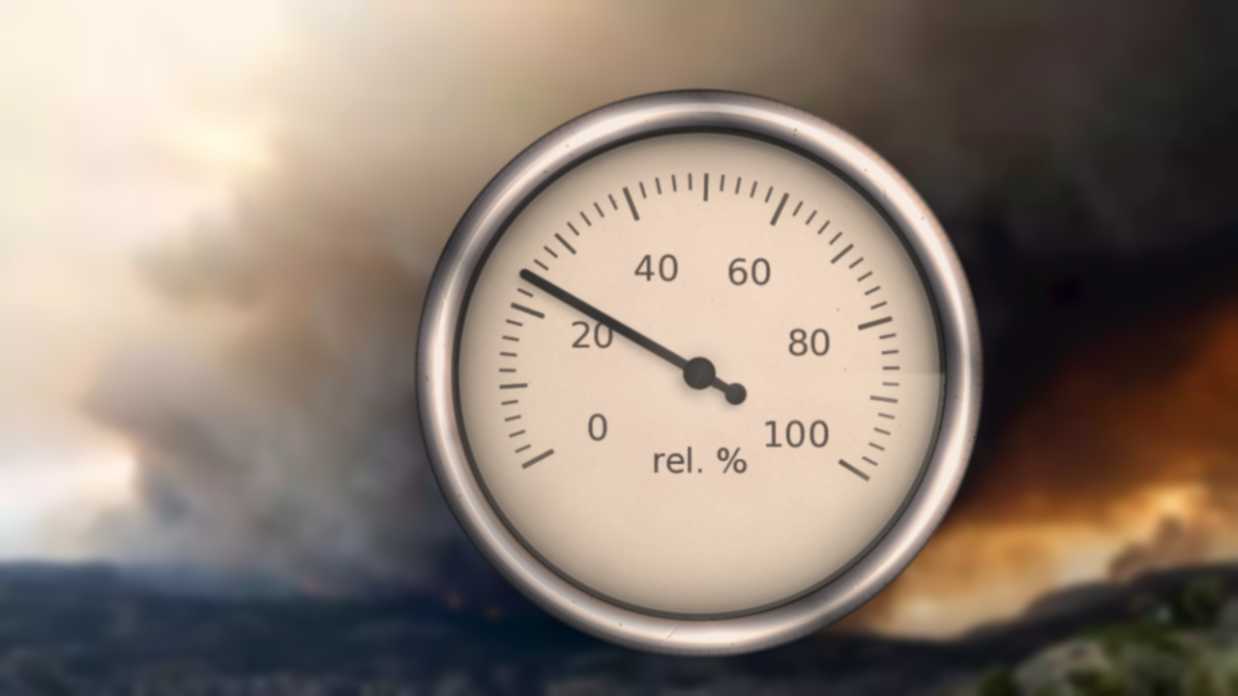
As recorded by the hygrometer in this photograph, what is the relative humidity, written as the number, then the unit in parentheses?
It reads 24 (%)
